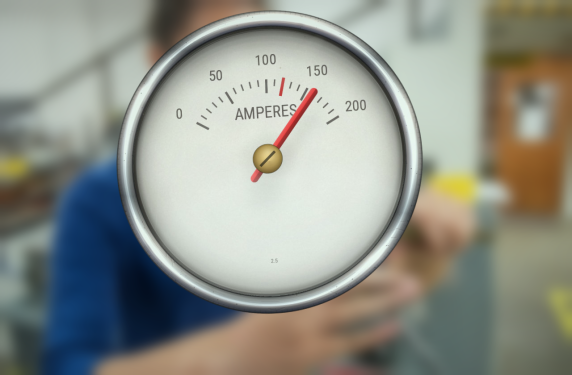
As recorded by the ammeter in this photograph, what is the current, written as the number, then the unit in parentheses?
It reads 160 (A)
